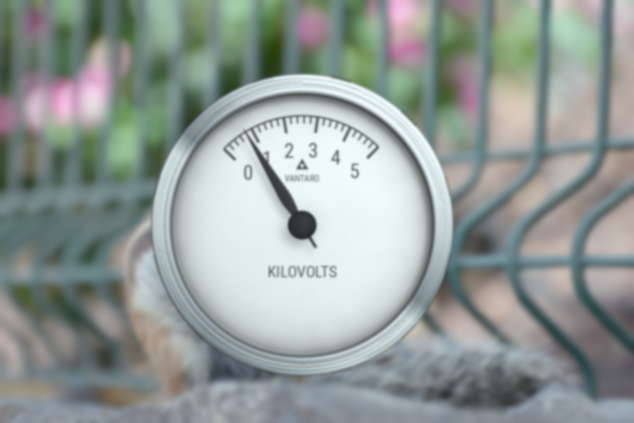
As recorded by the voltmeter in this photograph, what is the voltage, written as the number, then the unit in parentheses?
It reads 0.8 (kV)
